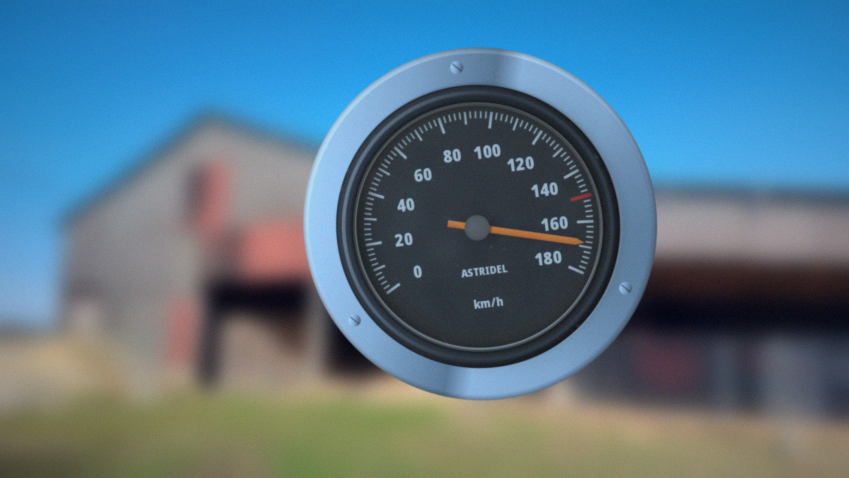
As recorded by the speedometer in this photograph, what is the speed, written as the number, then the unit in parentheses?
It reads 168 (km/h)
